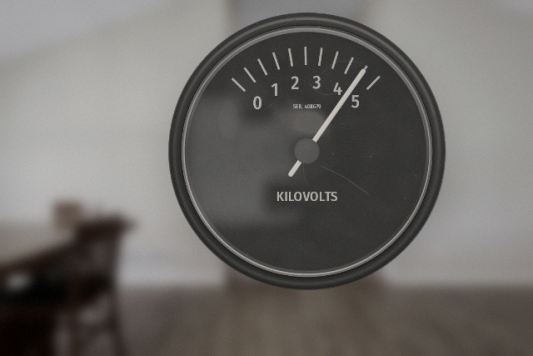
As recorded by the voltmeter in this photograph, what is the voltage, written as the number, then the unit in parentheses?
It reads 4.5 (kV)
